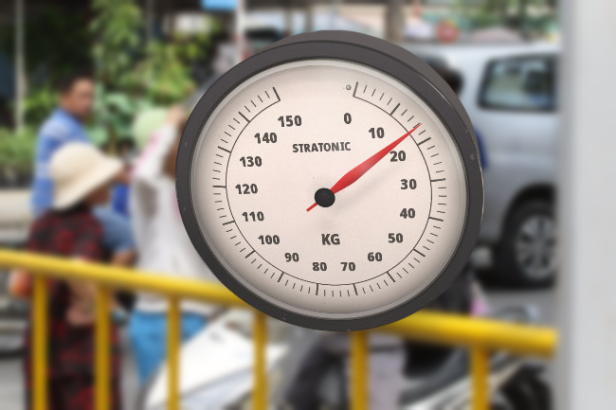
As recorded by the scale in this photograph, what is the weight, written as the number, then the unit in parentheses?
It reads 16 (kg)
